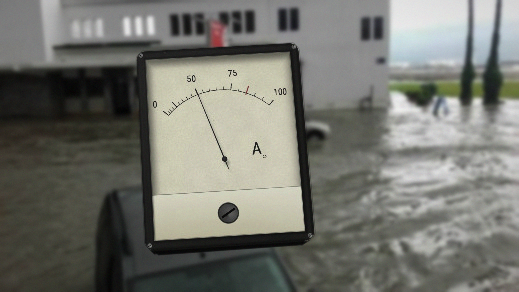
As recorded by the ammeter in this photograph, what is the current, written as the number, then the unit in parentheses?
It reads 50 (A)
